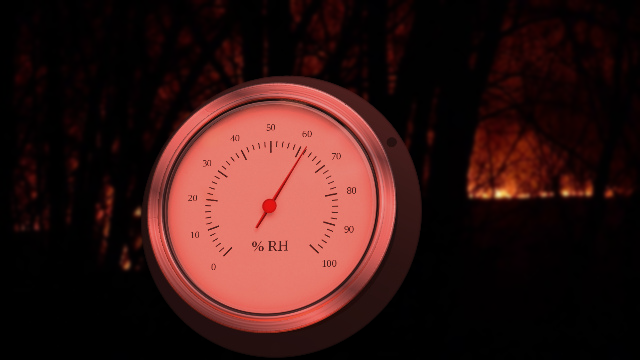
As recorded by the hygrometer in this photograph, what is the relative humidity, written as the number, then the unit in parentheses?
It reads 62 (%)
